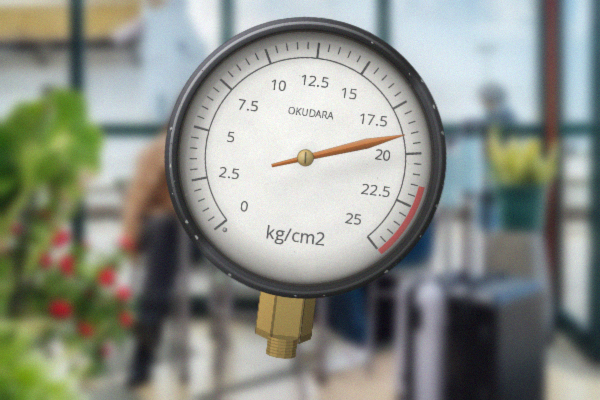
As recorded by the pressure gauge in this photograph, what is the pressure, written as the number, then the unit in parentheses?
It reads 19 (kg/cm²)
